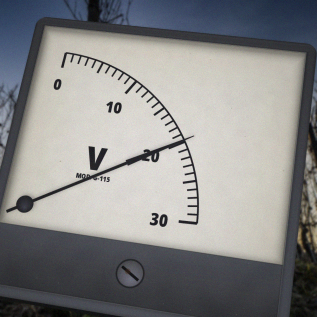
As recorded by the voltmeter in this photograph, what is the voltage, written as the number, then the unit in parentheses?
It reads 20 (V)
